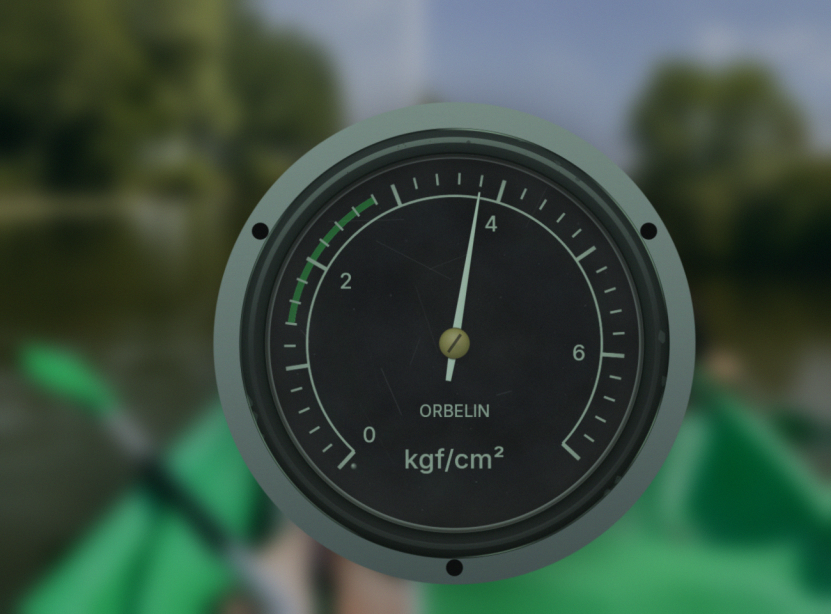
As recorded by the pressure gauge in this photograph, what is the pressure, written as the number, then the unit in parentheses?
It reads 3.8 (kg/cm²)
